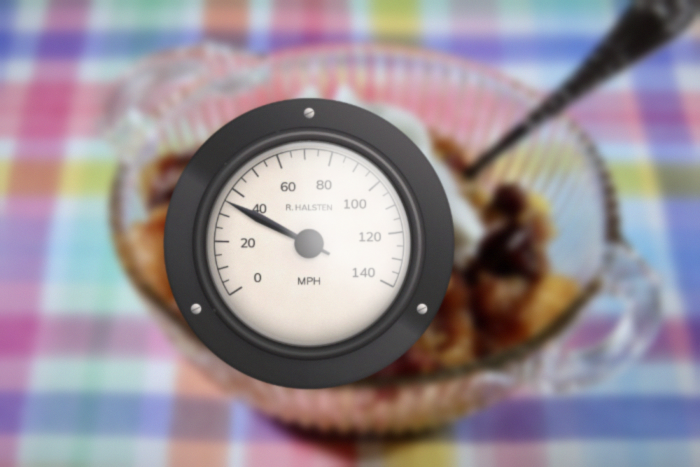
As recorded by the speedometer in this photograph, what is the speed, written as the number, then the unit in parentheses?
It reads 35 (mph)
